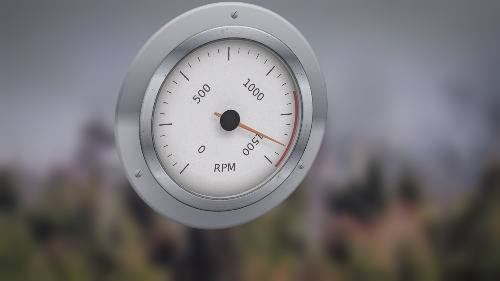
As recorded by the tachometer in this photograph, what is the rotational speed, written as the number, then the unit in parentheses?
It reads 1400 (rpm)
